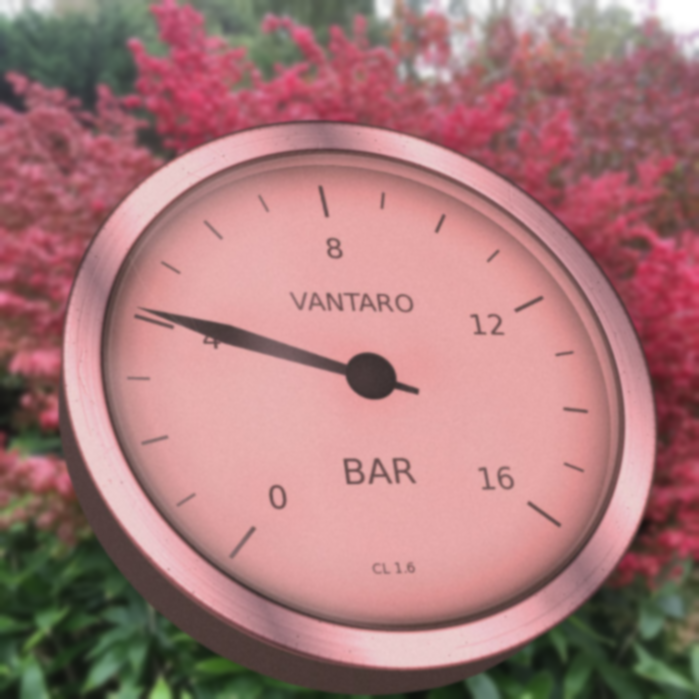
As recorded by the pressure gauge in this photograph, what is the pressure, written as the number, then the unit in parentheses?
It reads 4 (bar)
